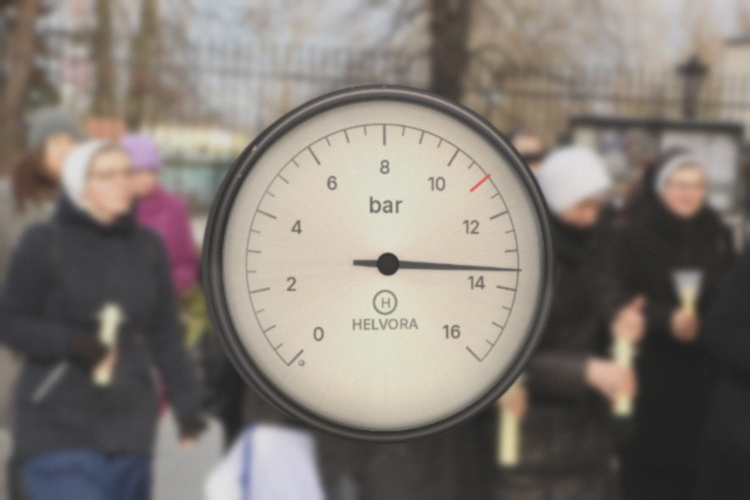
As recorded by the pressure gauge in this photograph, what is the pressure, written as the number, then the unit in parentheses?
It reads 13.5 (bar)
